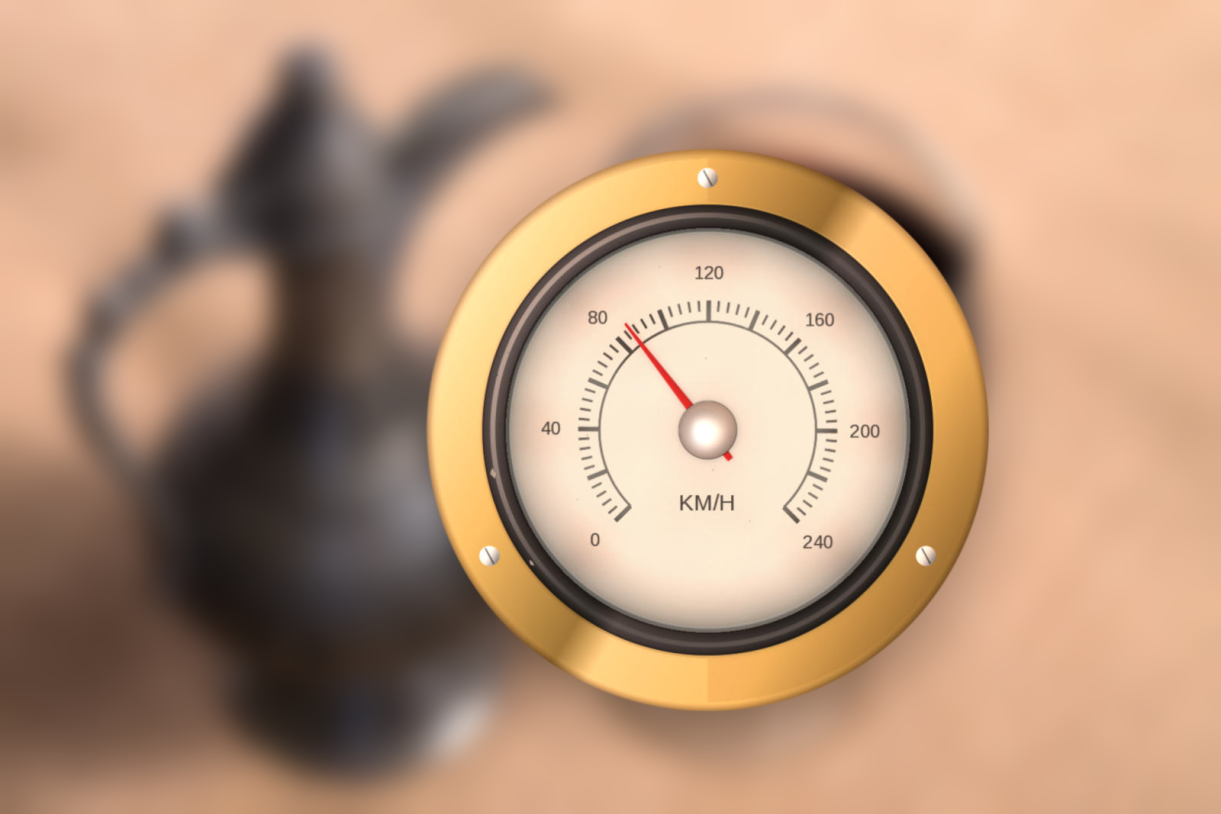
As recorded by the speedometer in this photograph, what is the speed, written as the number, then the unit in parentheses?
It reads 86 (km/h)
